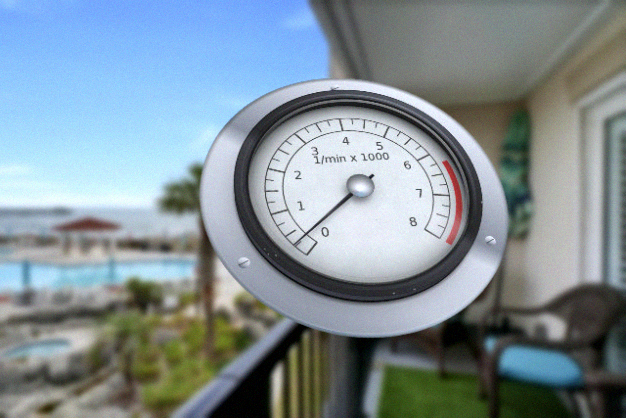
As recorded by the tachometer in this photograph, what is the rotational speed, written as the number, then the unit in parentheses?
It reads 250 (rpm)
